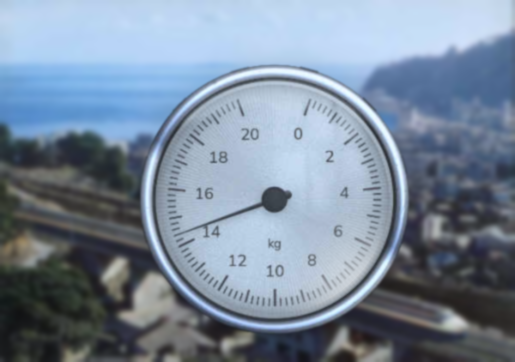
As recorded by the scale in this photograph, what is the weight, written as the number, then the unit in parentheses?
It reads 14.4 (kg)
